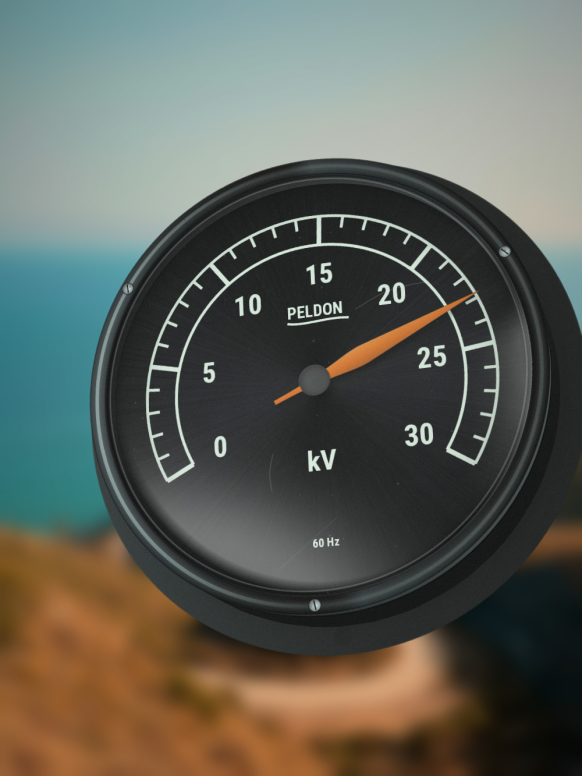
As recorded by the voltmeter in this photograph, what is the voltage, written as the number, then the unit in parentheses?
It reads 23 (kV)
